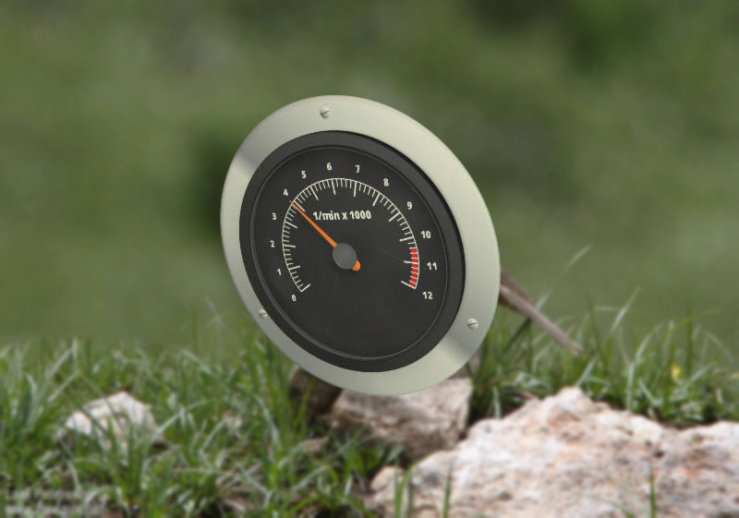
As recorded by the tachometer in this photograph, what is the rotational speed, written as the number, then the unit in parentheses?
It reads 4000 (rpm)
